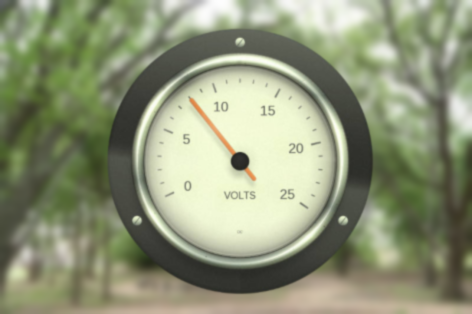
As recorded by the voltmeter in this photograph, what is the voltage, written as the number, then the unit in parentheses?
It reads 8 (V)
